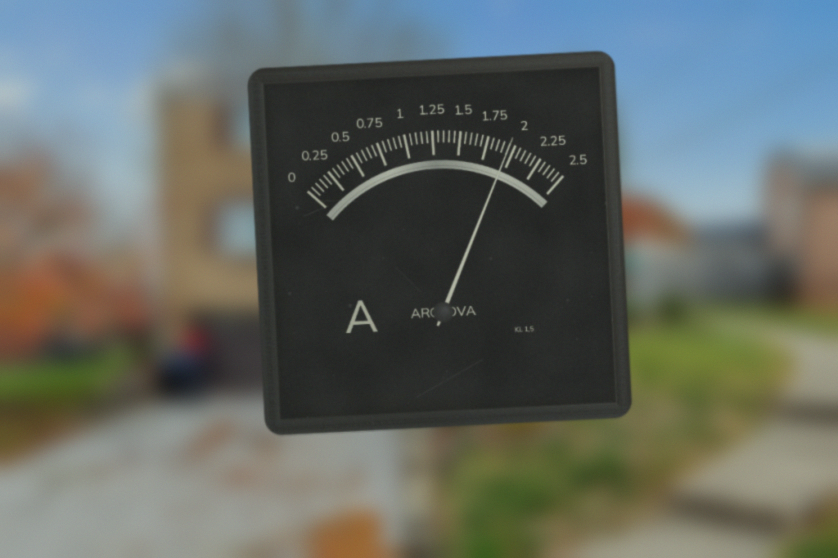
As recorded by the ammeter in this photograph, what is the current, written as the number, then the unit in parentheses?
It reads 1.95 (A)
